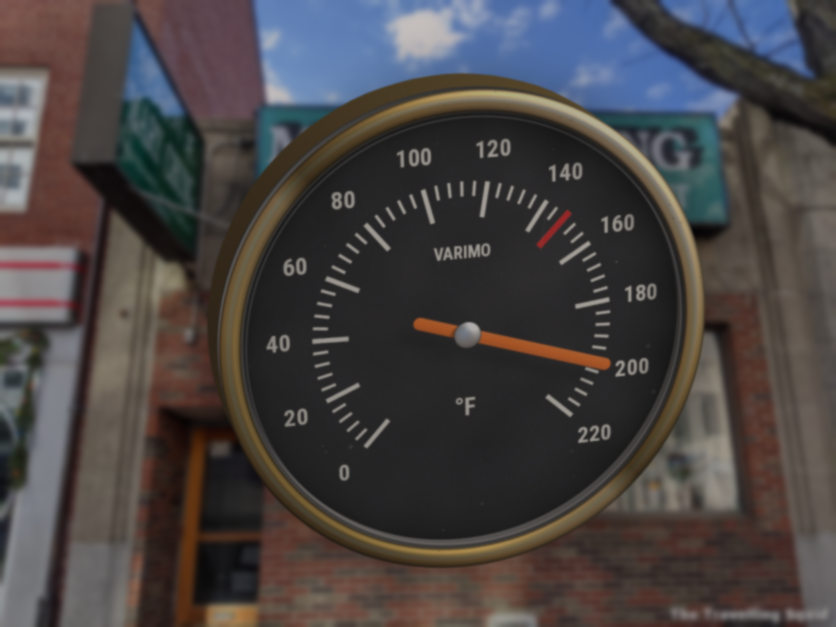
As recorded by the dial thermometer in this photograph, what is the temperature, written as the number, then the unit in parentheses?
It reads 200 (°F)
